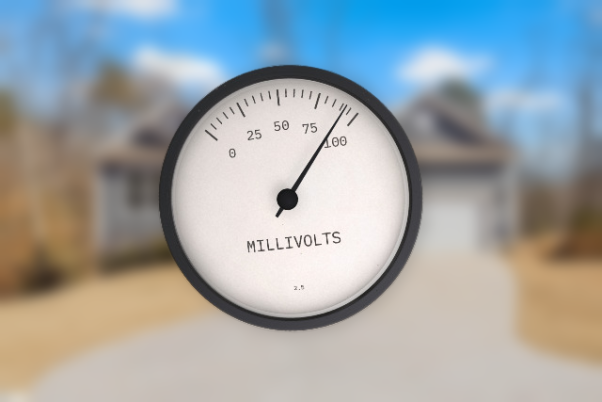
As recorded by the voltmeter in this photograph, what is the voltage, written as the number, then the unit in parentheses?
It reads 92.5 (mV)
